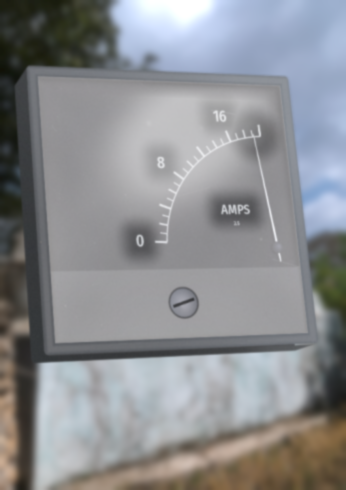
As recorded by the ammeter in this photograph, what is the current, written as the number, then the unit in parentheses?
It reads 19 (A)
